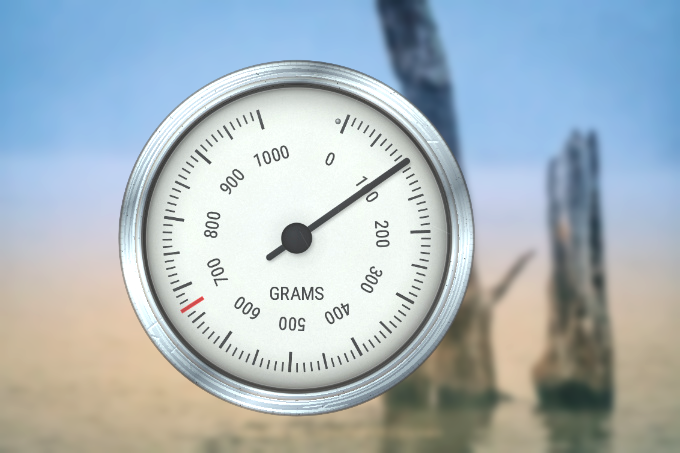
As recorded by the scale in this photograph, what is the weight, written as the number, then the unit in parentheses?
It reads 100 (g)
